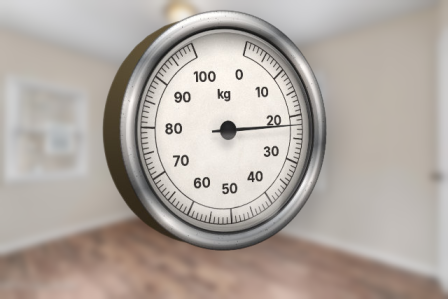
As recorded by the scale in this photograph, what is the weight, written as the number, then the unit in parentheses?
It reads 22 (kg)
